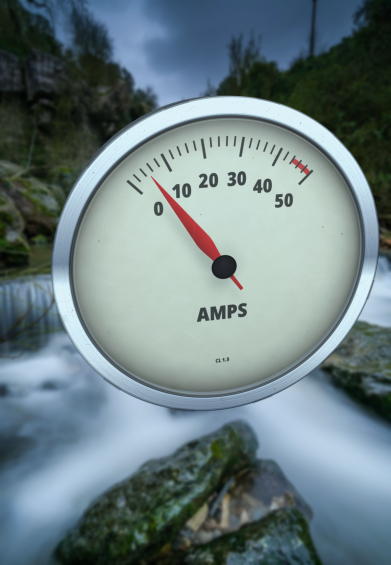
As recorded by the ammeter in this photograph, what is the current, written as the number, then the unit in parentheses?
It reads 5 (A)
